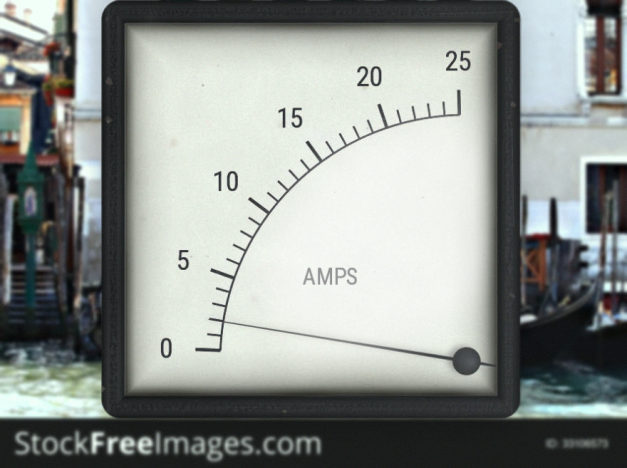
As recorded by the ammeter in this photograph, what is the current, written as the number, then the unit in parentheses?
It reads 2 (A)
